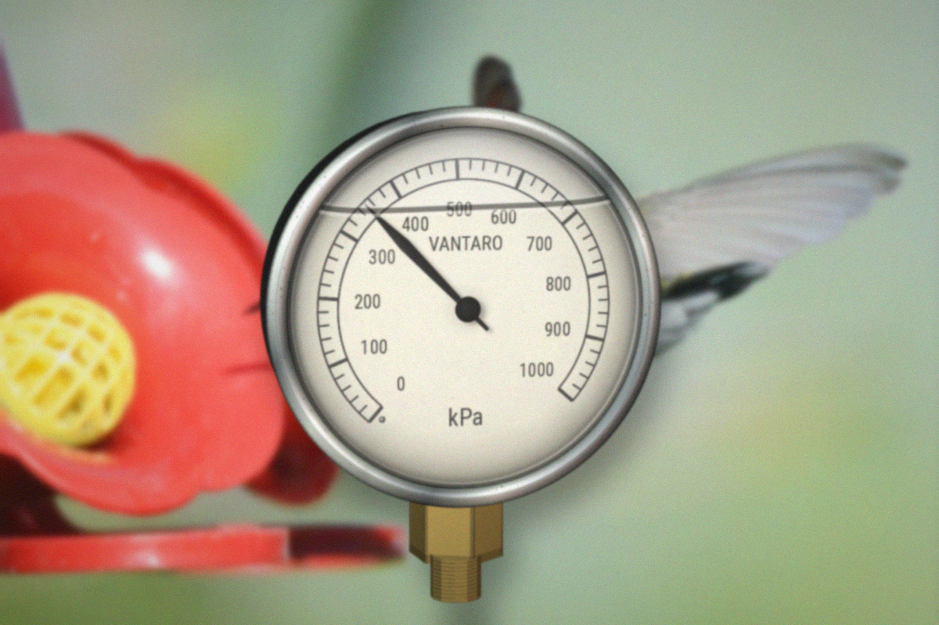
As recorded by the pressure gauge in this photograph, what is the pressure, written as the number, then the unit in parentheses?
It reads 350 (kPa)
